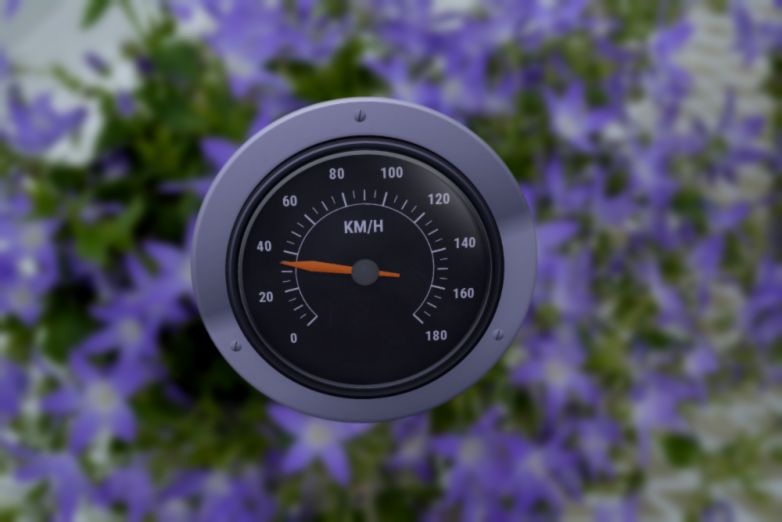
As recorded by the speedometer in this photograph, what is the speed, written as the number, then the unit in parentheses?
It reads 35 (km/h)
